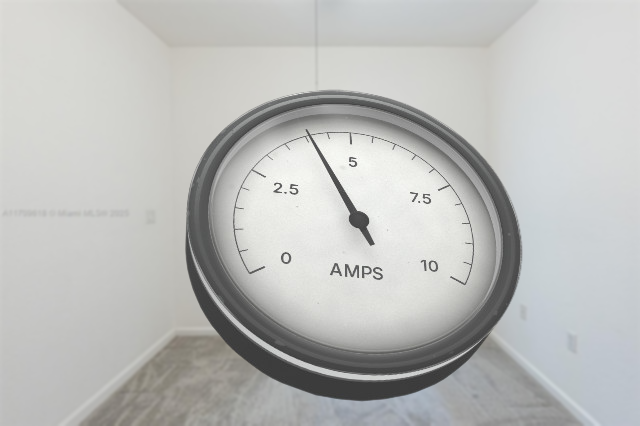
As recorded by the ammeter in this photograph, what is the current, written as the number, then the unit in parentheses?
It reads 4 (A)
